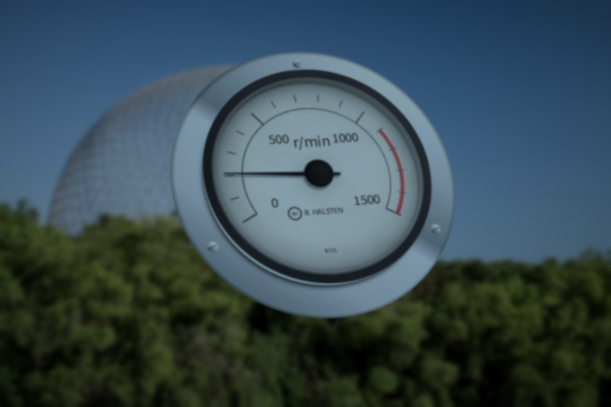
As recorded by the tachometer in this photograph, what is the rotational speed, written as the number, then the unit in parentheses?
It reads 200 (rpm)
